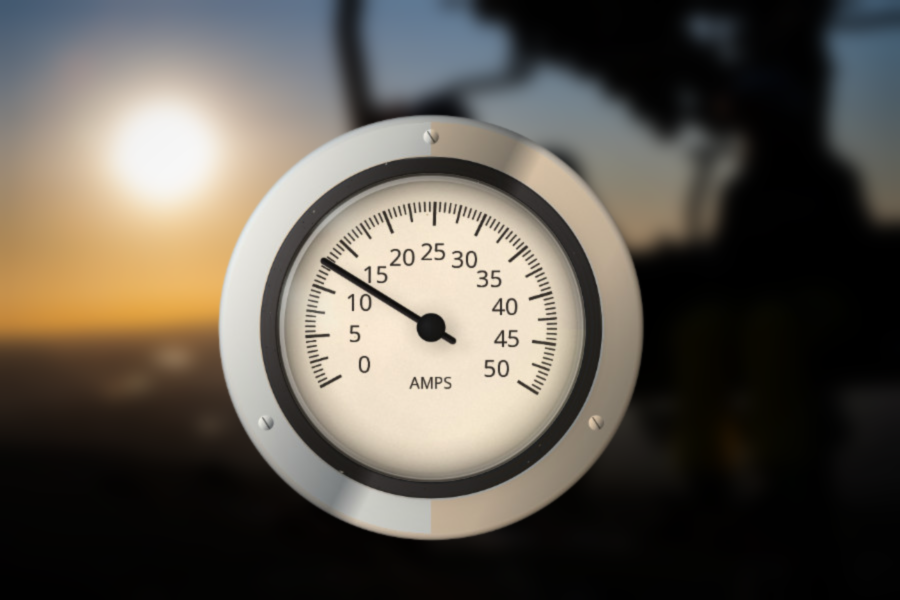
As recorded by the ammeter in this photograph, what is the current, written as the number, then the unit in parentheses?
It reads 12.5 (A)
